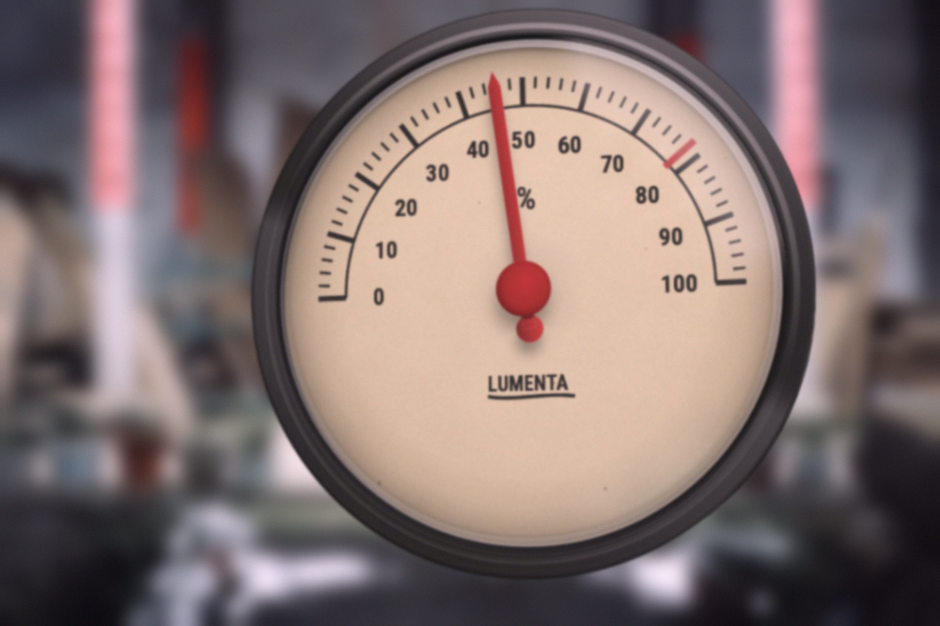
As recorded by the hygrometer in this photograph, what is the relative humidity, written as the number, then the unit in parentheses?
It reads 46 (%)
